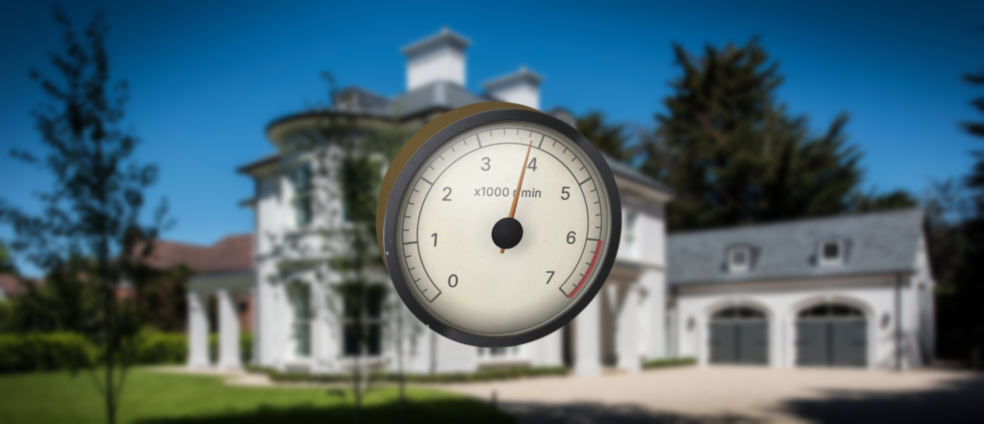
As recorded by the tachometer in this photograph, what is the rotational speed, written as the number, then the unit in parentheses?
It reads 3800 (rpm)
